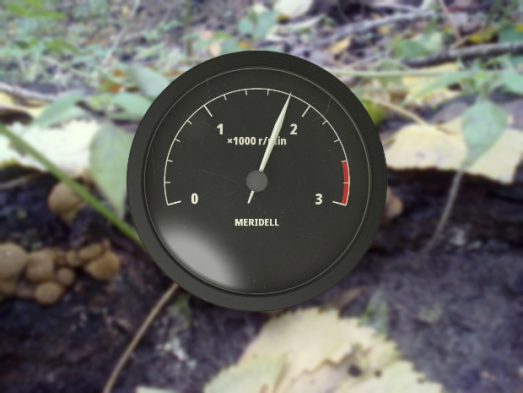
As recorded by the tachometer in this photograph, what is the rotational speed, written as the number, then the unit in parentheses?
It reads 1800 (rpm)
